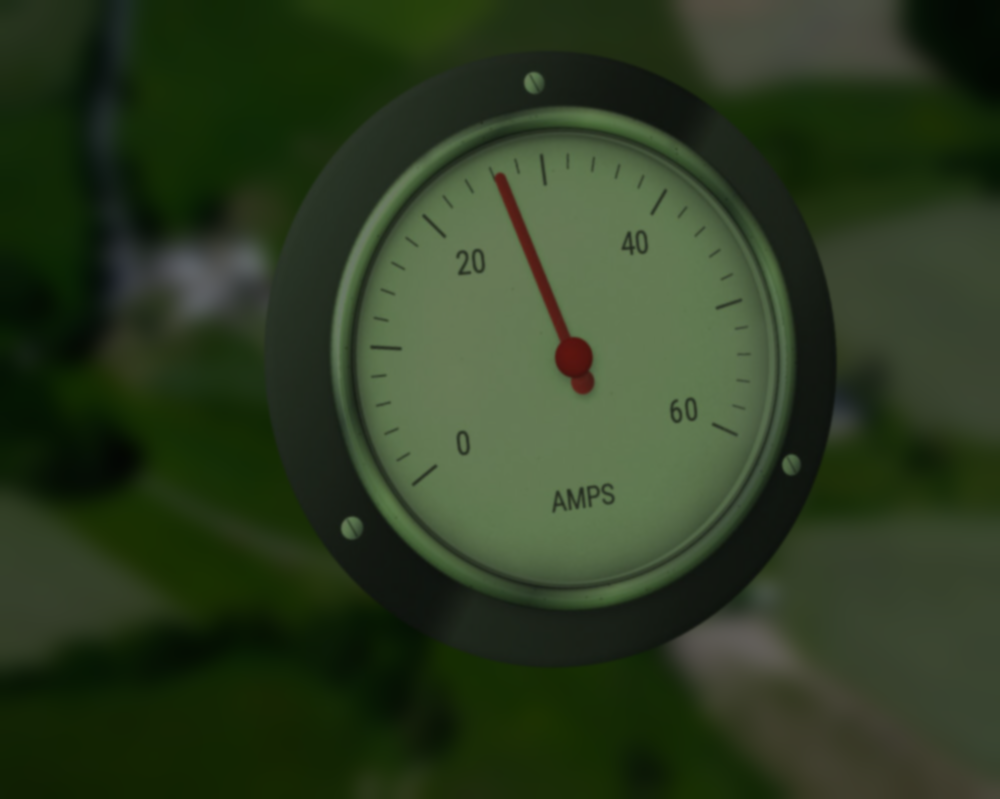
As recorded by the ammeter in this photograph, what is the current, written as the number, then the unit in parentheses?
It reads 26 (A)
